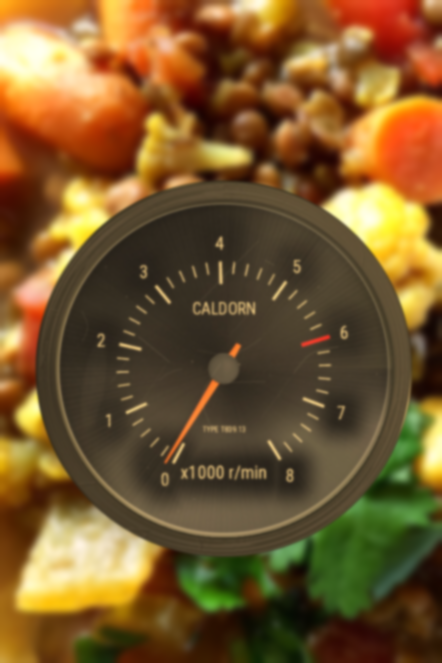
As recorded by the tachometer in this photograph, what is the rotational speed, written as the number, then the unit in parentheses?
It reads 100 (rpm)
